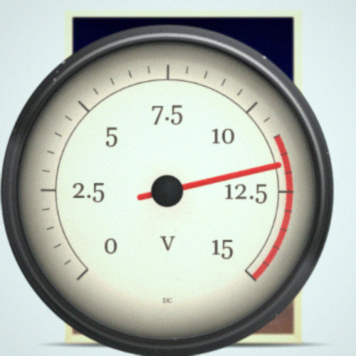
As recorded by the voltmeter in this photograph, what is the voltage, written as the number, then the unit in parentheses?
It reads 11.75 (V)
